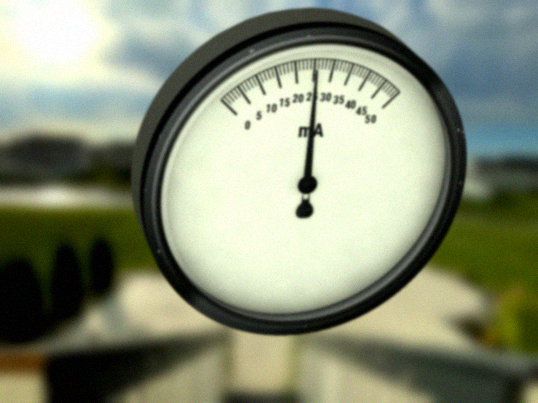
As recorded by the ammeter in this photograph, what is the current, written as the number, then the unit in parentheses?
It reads 25 (mA)
